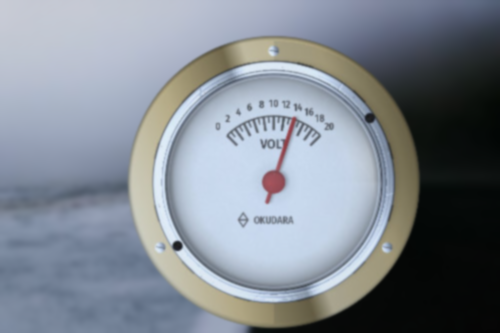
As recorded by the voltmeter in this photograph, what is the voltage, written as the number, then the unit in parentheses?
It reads 14 (V)
